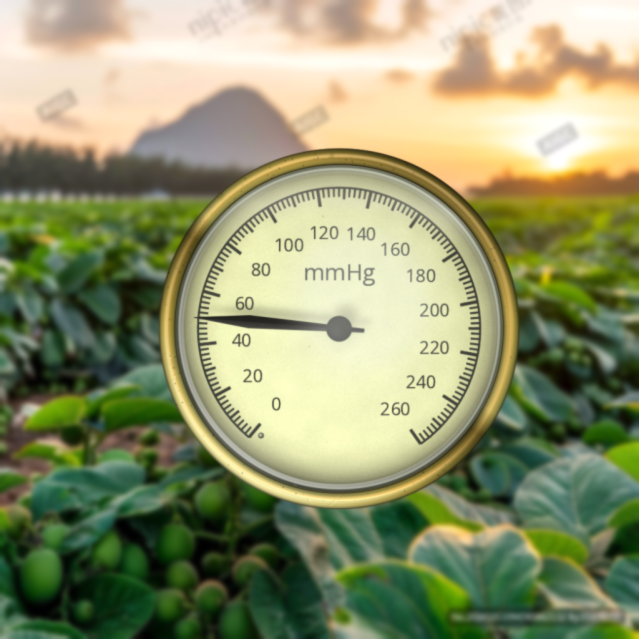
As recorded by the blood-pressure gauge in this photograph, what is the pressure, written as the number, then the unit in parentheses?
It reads 50 (mmHg)
